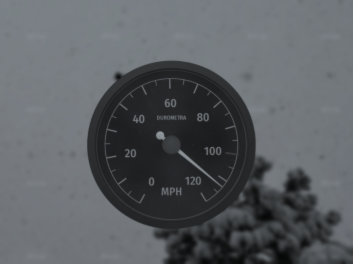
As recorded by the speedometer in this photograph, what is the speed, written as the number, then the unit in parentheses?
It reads 112.5 (mph)
